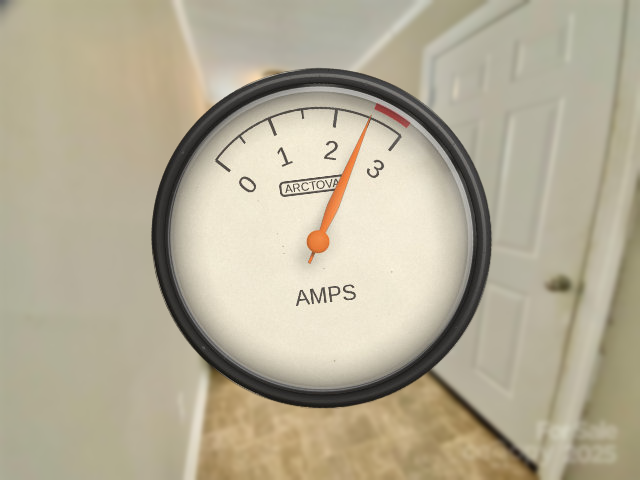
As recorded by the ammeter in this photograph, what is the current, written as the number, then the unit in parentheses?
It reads 2.5 (A)
